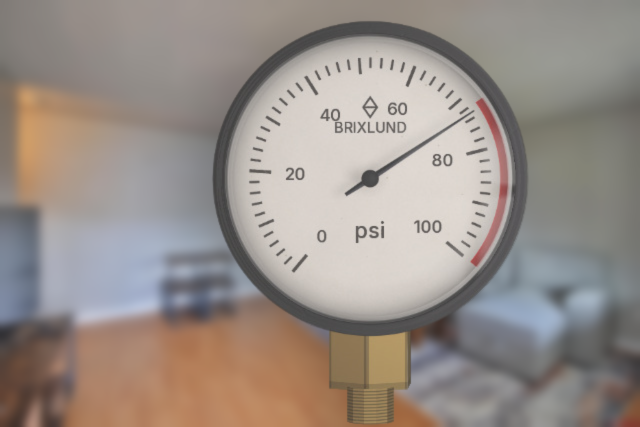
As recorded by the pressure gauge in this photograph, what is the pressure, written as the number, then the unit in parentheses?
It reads 73 (psi)
